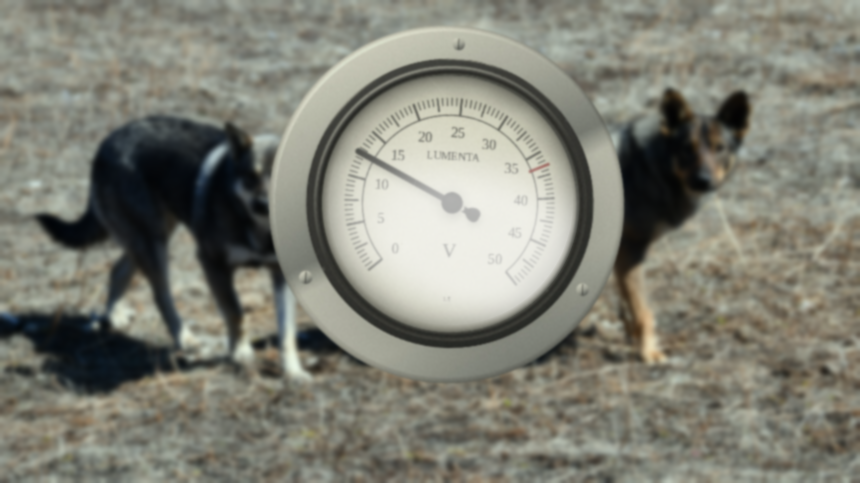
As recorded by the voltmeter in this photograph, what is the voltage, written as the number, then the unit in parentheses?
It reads 12.5 (V)
